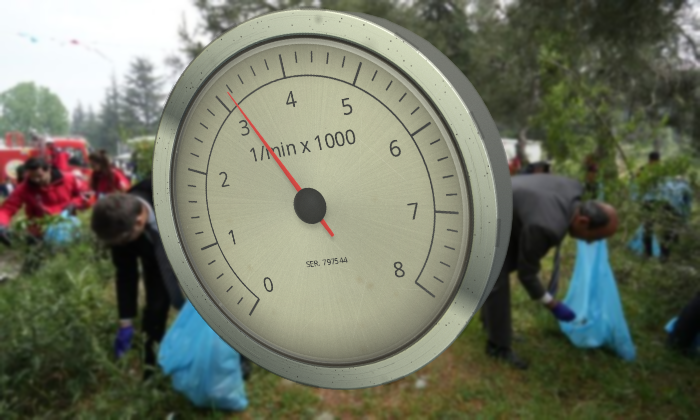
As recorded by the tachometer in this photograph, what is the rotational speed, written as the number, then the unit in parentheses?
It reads 3200 (rpm)
